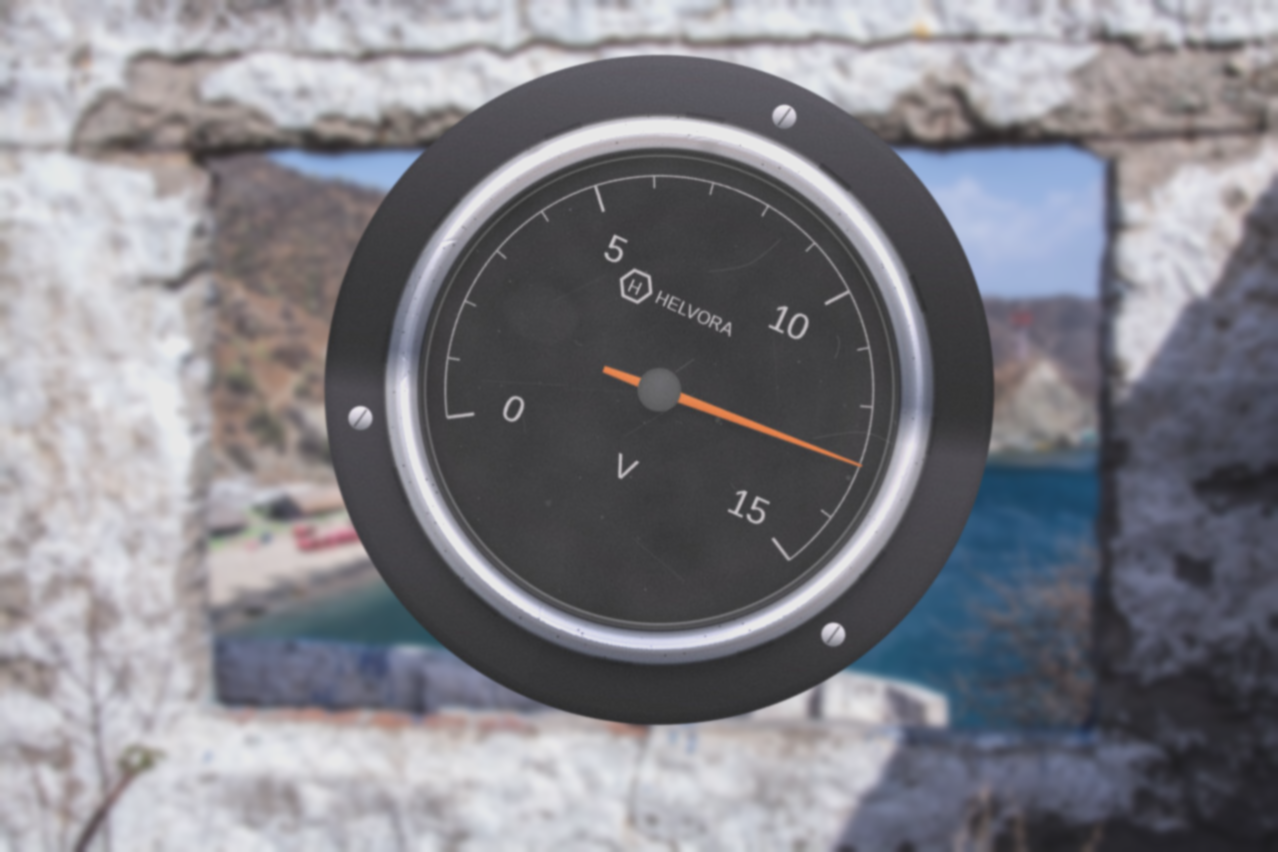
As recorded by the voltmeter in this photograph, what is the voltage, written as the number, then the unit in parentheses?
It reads 13 (V)
